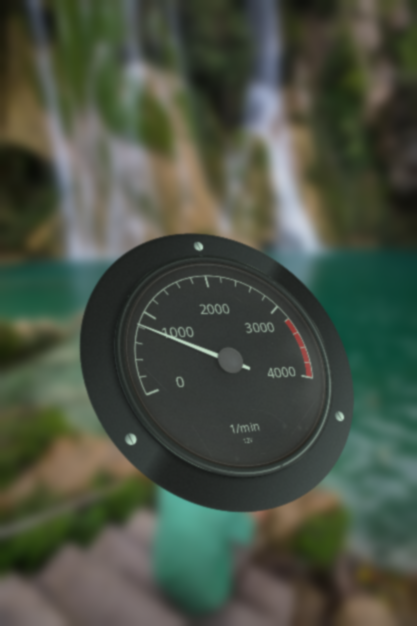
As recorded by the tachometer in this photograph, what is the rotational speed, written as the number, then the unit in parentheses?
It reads 800 (rpm)
